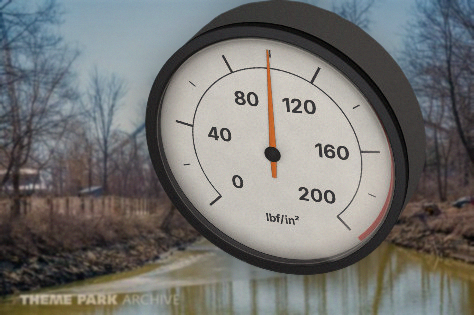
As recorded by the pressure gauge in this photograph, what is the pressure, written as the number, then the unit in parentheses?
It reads 100 (psi)
